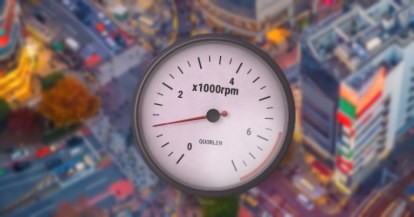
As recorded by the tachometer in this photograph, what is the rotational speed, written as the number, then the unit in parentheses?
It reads 1000 (rpm)
